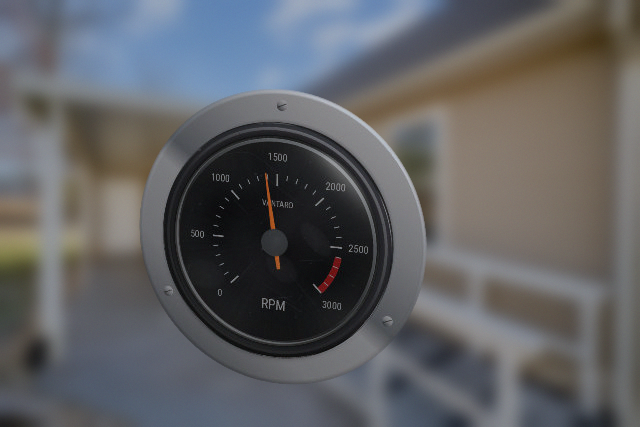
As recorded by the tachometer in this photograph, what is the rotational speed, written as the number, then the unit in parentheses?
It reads 1400 (rpm)
